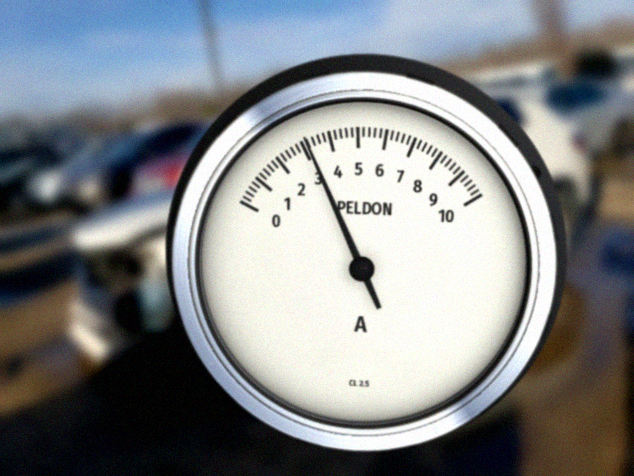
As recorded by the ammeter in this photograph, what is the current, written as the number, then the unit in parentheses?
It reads 3.2 (A)
